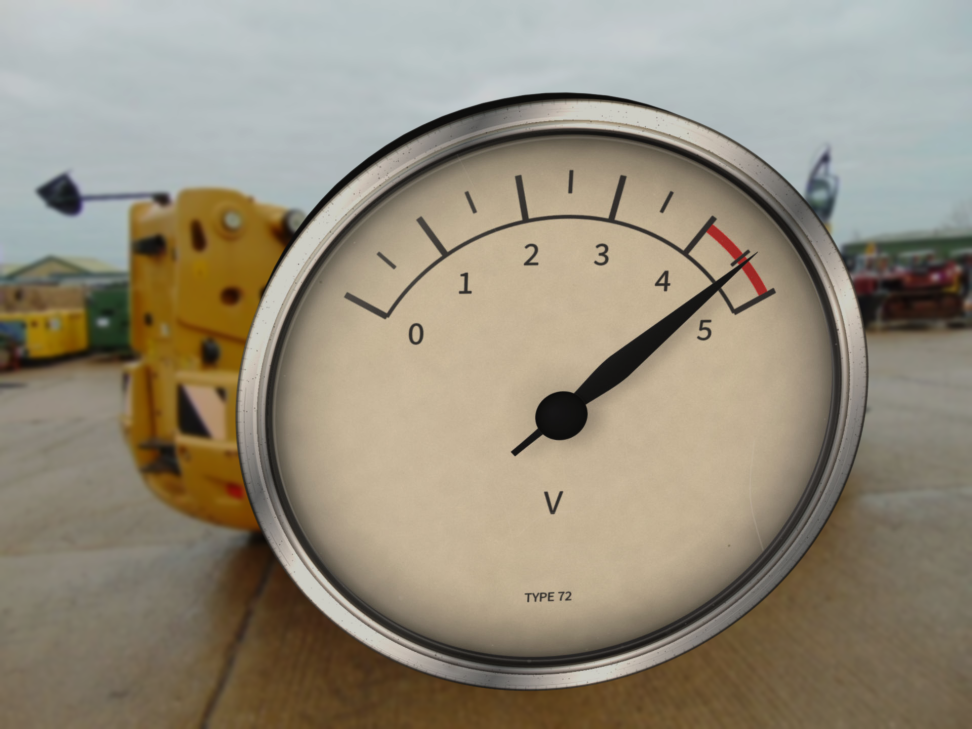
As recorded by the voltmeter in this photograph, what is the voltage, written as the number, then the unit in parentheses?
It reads 4.5 (V)
